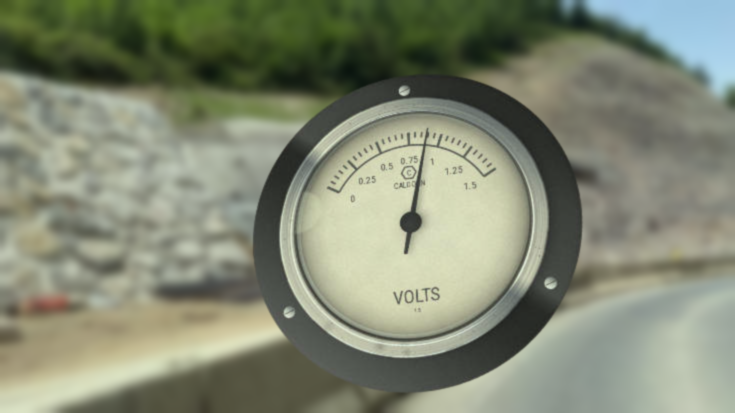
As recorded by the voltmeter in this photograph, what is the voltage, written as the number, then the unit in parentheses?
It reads 0.9 (V)
